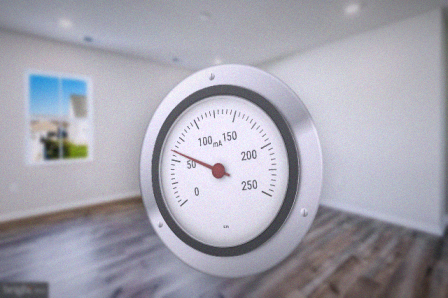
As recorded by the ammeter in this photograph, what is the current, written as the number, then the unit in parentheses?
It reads 60 (mA)
